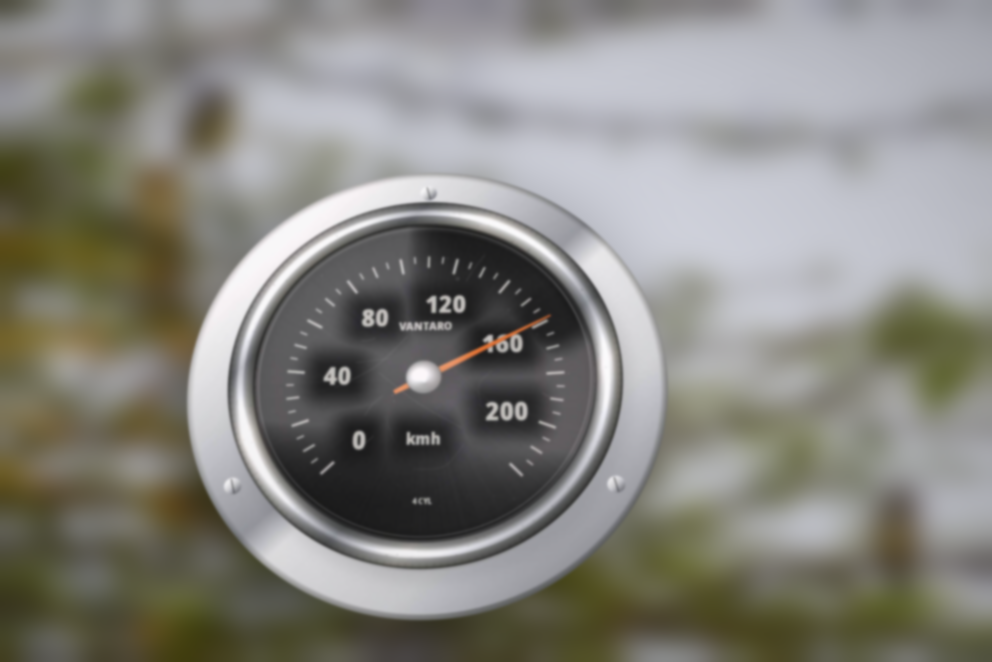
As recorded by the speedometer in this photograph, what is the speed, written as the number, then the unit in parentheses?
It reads 160 (km/h)
